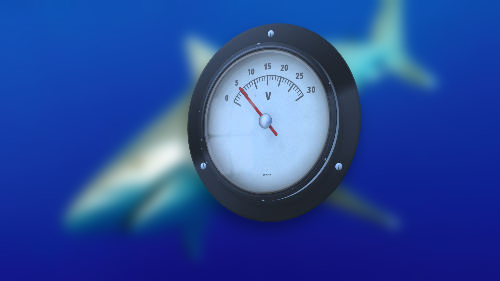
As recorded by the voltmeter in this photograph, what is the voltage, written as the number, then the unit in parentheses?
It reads 5 (V)
